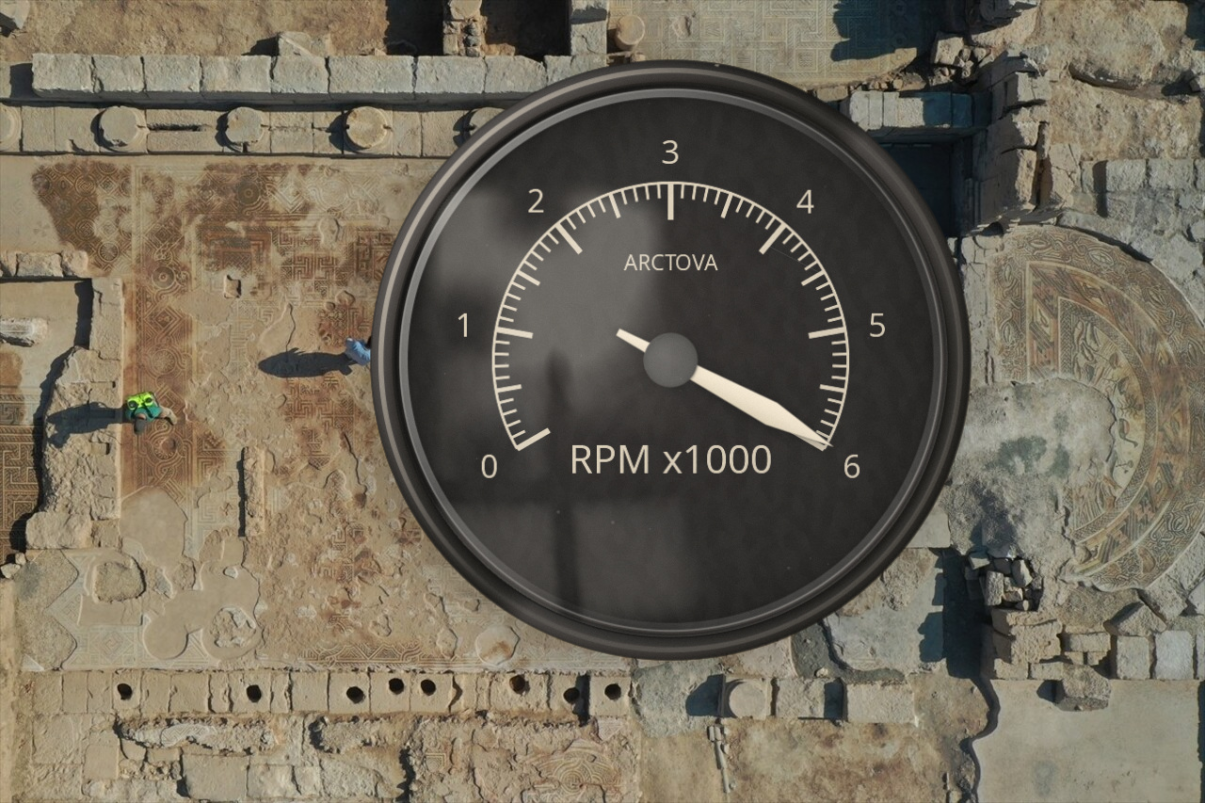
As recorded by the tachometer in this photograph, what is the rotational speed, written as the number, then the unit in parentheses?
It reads 5950 (rpm)
